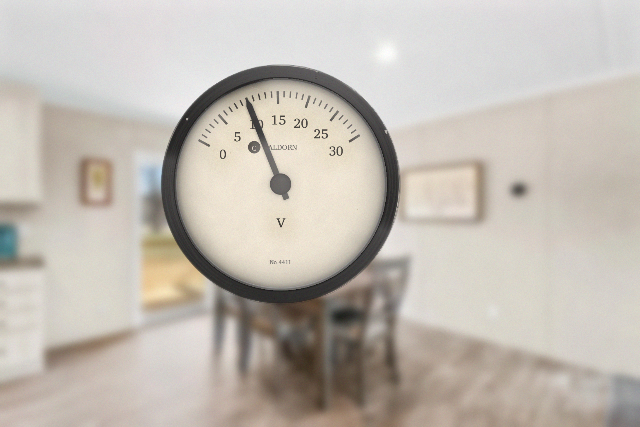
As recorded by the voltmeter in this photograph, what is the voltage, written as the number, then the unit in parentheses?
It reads 10 (V)
